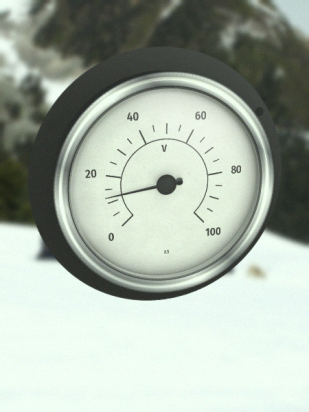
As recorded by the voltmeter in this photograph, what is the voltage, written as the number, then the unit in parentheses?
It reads 12.5 (V)
